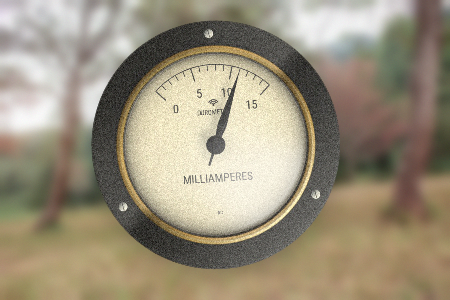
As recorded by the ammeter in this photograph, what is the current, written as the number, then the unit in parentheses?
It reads 11 (mA)
